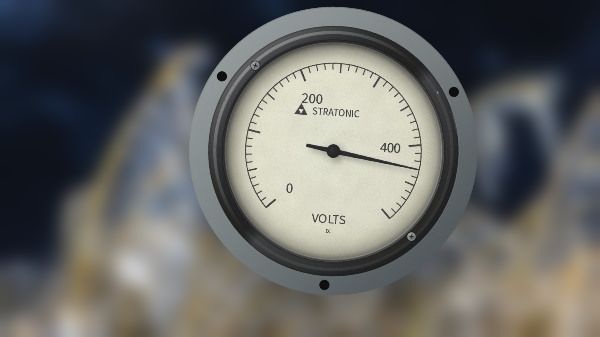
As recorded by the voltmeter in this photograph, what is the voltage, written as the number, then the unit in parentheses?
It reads 430 (V)
